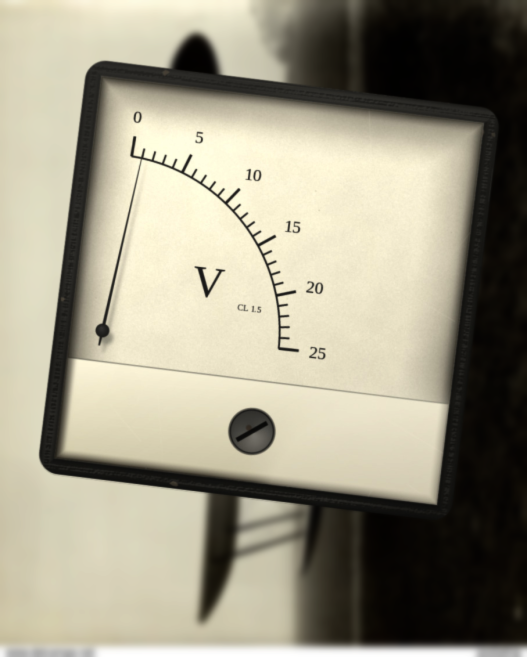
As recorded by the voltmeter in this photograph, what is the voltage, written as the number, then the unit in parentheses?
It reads 1 (V)
